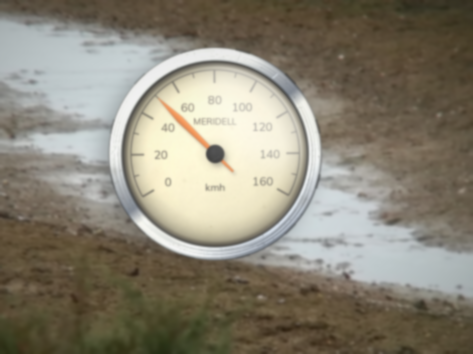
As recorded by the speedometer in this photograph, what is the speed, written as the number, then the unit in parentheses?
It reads 50 (km/h)
